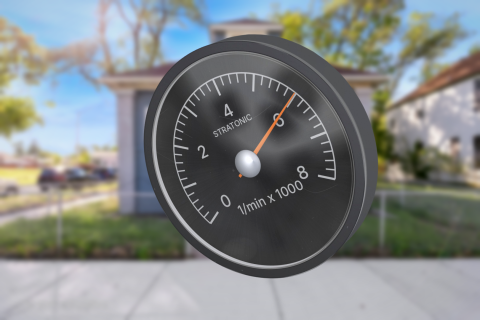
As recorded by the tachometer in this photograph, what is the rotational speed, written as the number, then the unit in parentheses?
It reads 6000 (rpm)
